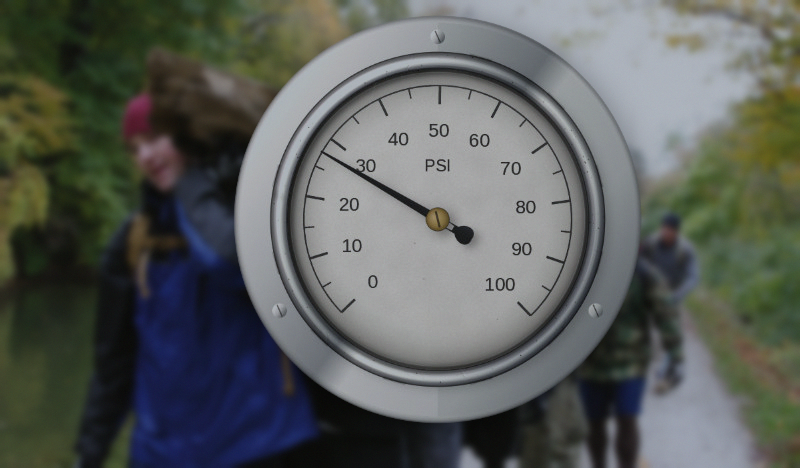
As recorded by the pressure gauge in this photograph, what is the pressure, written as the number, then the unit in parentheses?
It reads 27.5 (psi)
